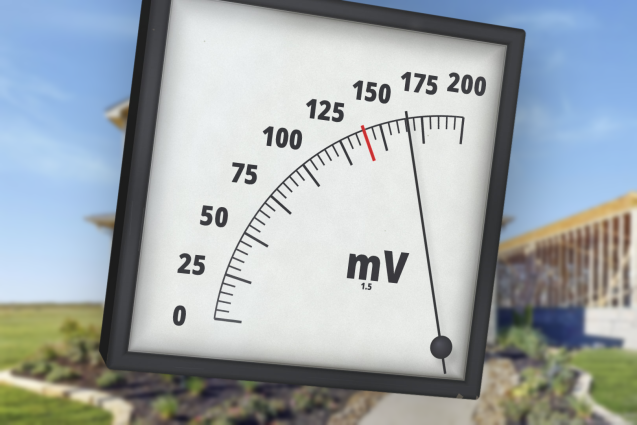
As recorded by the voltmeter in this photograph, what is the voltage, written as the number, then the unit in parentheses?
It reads 165 (mV)
